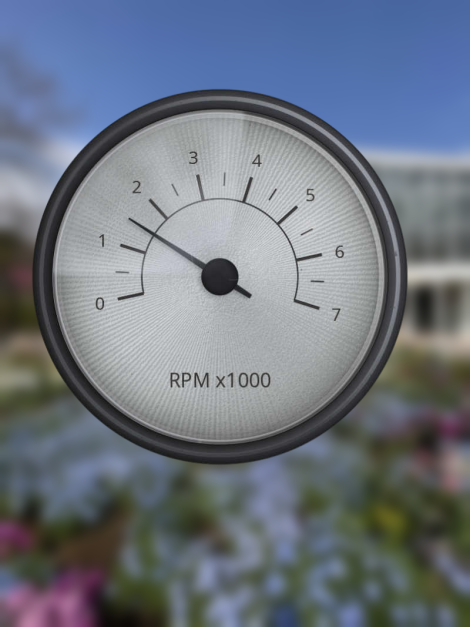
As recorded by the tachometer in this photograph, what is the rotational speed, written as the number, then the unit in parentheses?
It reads 1500 (rpm)
